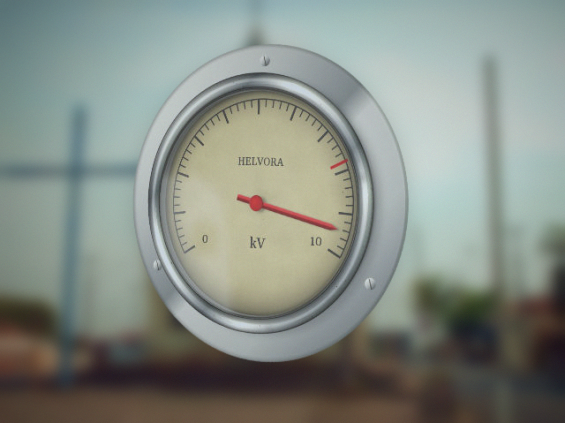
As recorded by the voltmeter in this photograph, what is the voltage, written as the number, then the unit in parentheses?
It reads 9.4 (kV)
